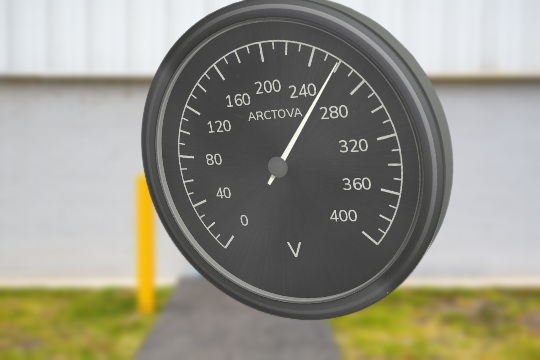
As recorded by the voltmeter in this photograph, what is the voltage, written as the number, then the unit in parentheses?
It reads 260 (V)
